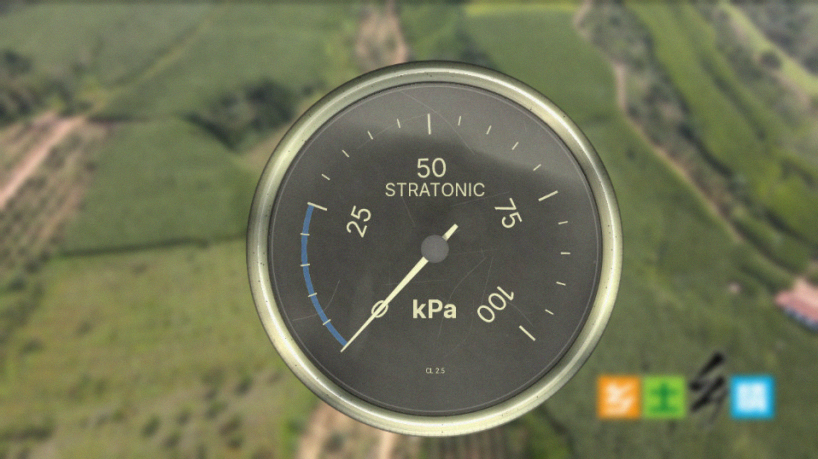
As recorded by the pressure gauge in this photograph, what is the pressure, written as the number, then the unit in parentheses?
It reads 0 (kPa)
